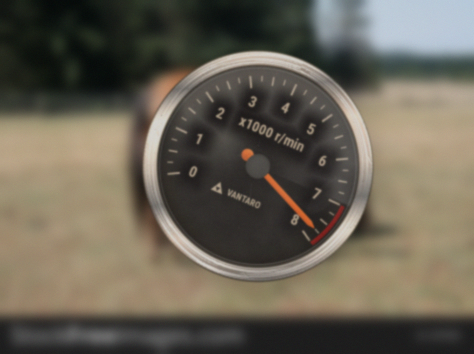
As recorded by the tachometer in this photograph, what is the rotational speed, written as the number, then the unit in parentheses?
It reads 7750 (rpm)
